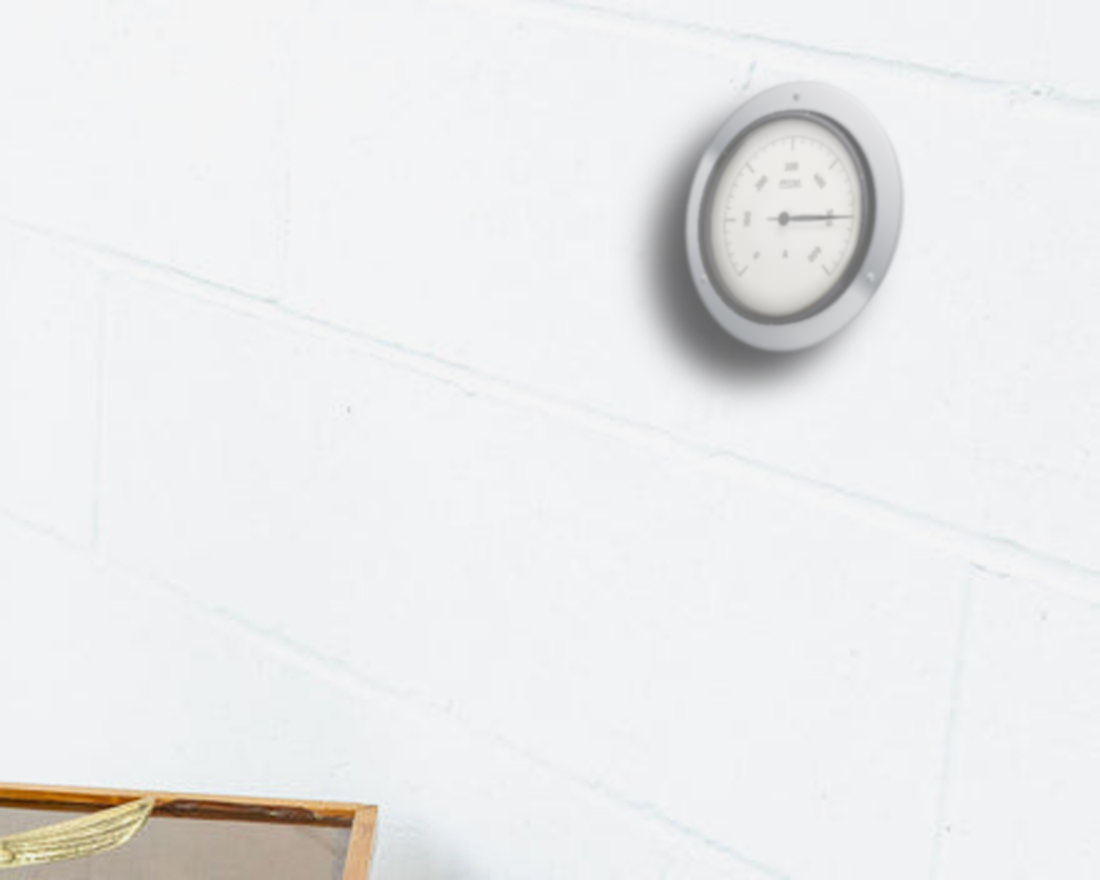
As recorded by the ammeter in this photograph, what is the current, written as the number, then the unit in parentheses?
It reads 500 (A)
